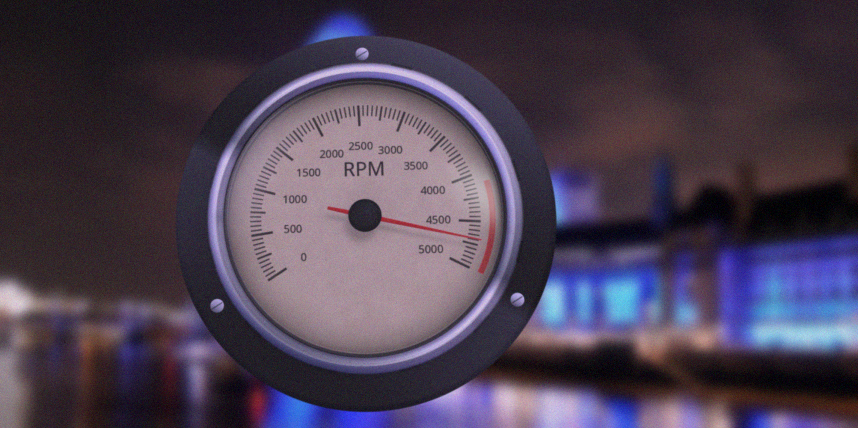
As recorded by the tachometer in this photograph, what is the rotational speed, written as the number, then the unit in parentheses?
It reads 4700 (rpm)
